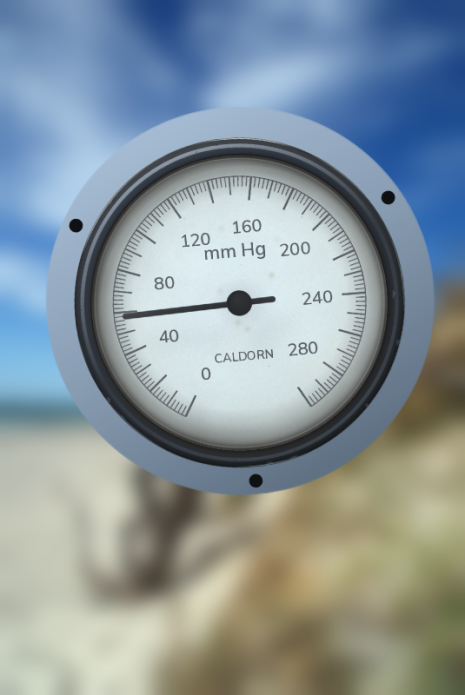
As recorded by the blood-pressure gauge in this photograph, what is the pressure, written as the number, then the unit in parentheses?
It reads 58 (mmHg)
